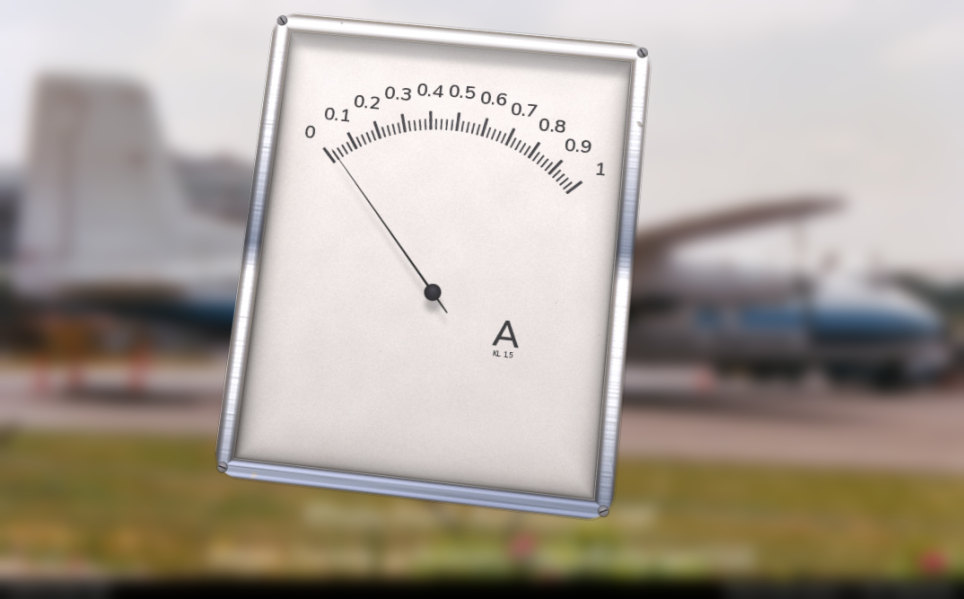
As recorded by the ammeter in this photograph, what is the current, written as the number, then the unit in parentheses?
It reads 0.02 (A)
